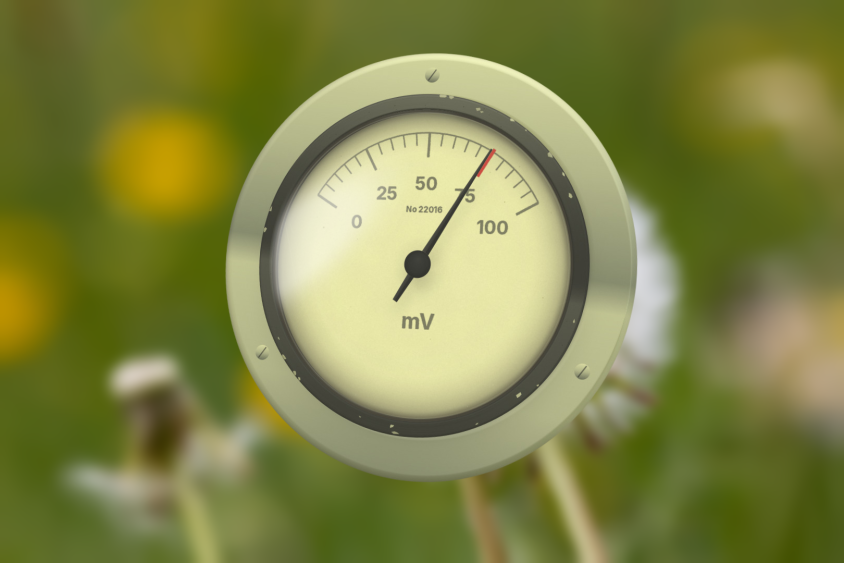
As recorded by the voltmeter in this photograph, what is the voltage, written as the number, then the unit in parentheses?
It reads 75 (mV)
